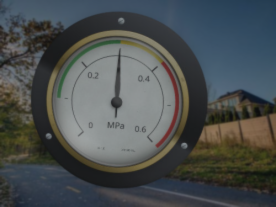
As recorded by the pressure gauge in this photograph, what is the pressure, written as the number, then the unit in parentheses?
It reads 0.3 (MPa)
